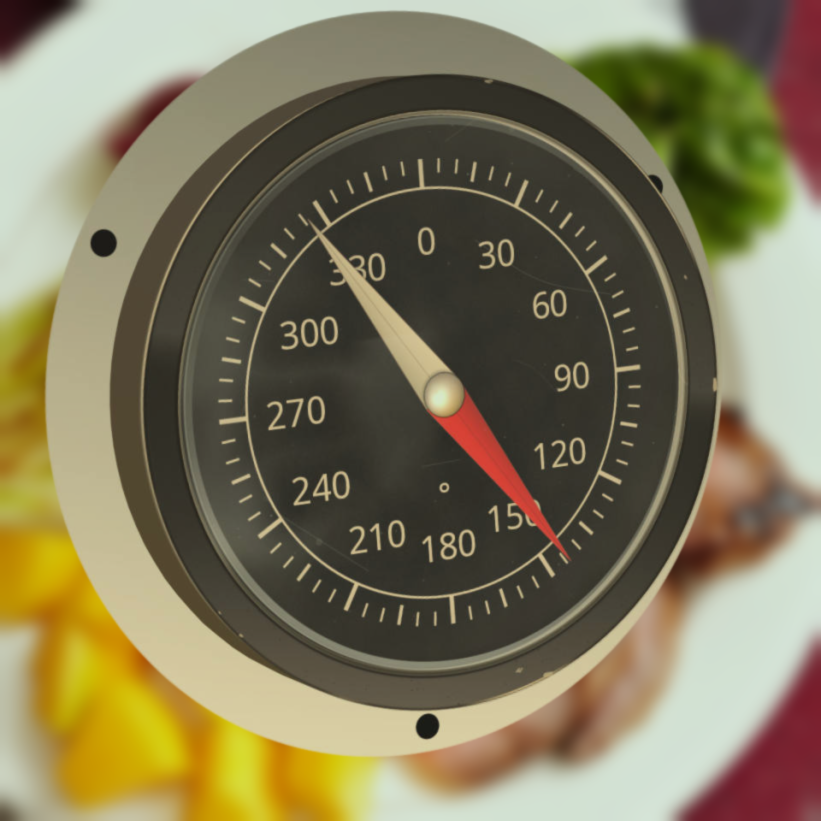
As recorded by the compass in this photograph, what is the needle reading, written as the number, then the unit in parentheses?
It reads 145 (°)
